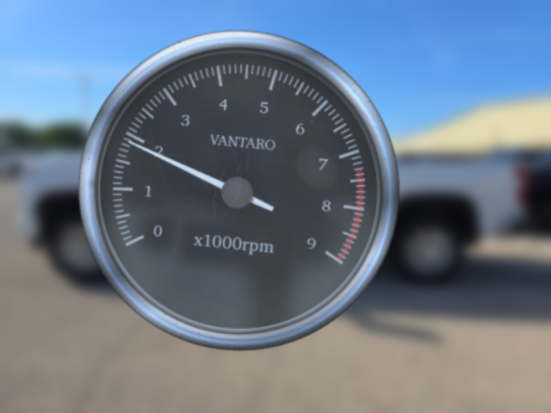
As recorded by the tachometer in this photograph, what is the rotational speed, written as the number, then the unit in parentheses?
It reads 1900 (rpm)
